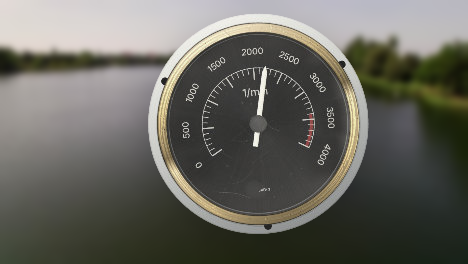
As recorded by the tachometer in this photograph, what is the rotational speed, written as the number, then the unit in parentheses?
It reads 2200 (rpm)
